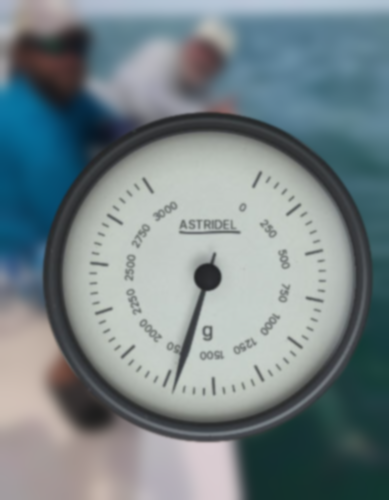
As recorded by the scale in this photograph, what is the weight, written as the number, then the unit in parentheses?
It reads 1700 (g)
